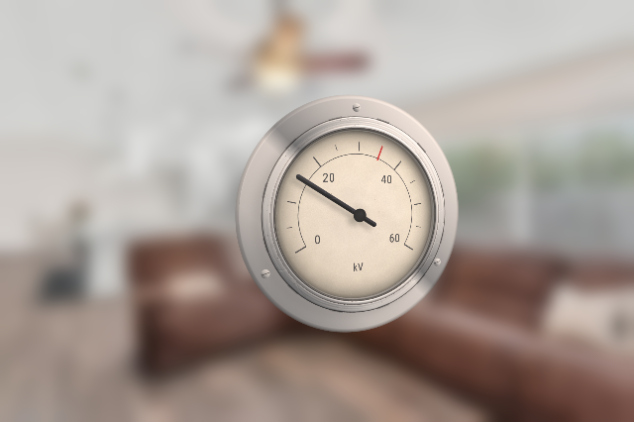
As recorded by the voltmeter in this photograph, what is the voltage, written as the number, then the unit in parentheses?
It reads 15 (kV)
